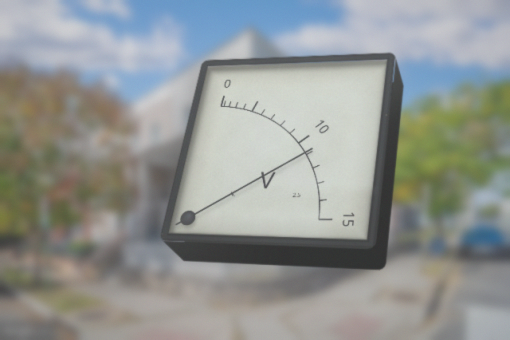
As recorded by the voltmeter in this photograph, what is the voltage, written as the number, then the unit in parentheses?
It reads 11 (V)
